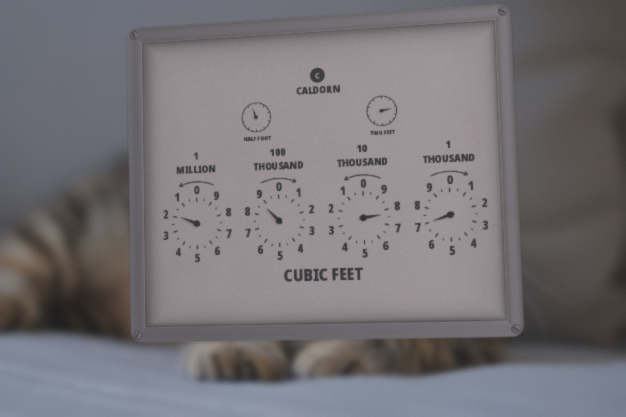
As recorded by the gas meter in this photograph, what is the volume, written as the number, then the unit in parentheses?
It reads 187700 (ft³)
